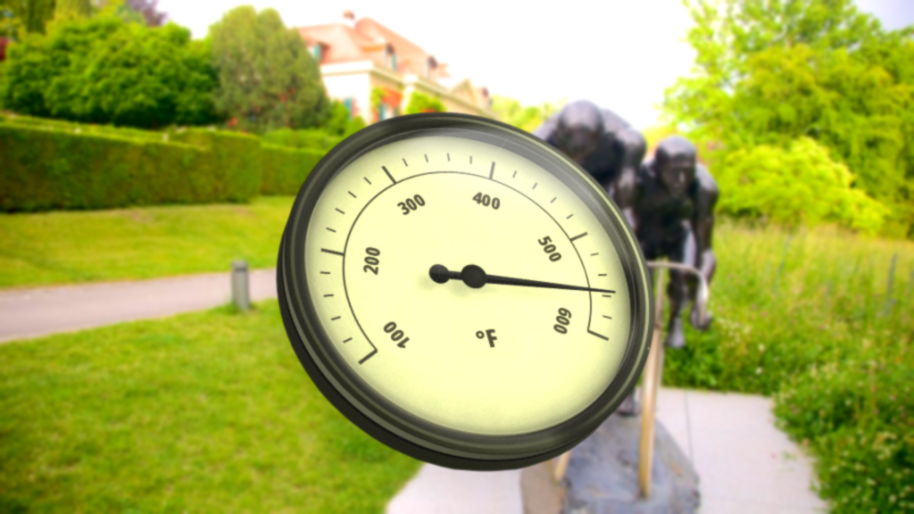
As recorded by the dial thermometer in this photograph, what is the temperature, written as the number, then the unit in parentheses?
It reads 560 (°F)
